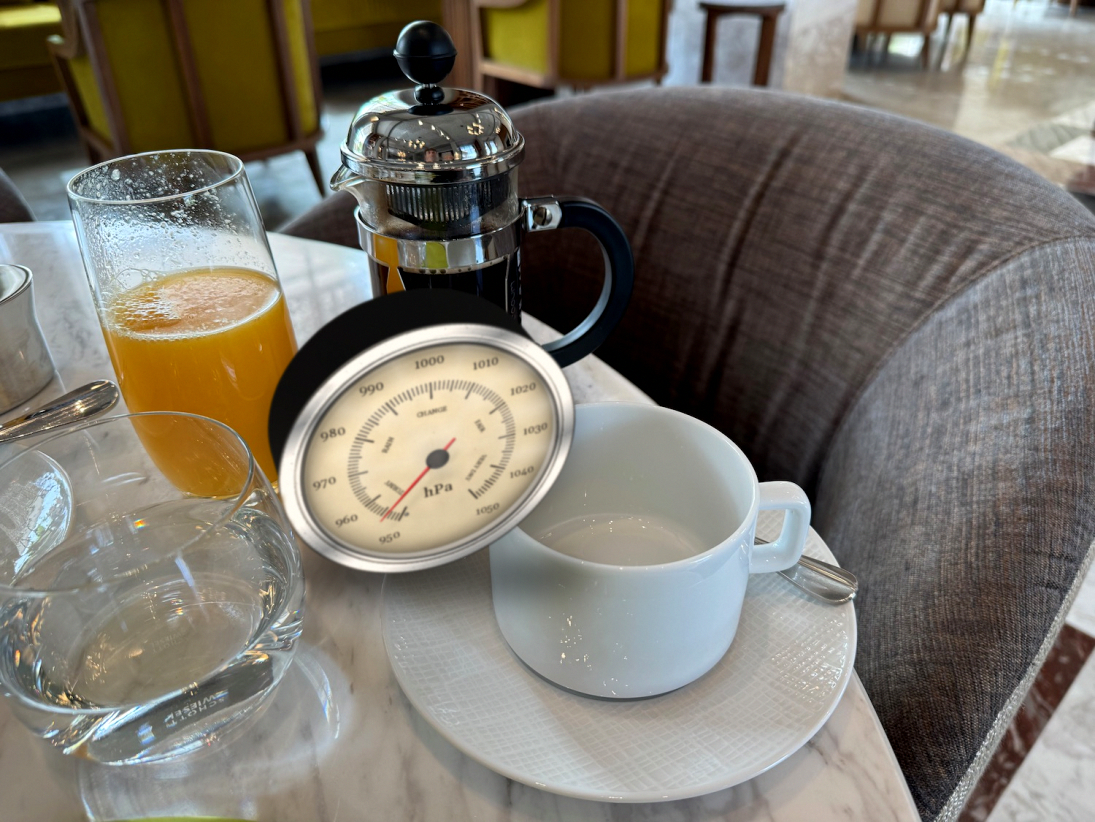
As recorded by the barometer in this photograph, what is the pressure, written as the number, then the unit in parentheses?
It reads 955 (hPa)
